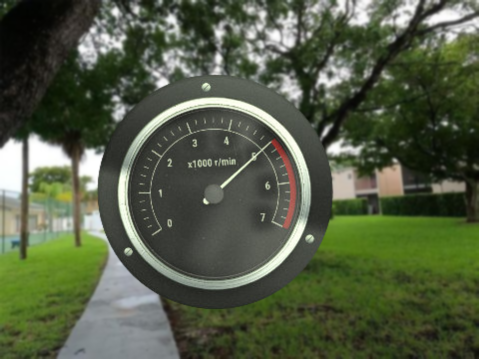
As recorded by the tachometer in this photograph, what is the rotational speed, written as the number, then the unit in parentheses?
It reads 5000 (rpm)
